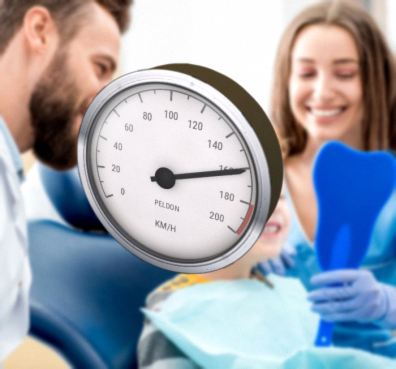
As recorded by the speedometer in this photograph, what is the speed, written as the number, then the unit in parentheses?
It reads 160 (km/h)
